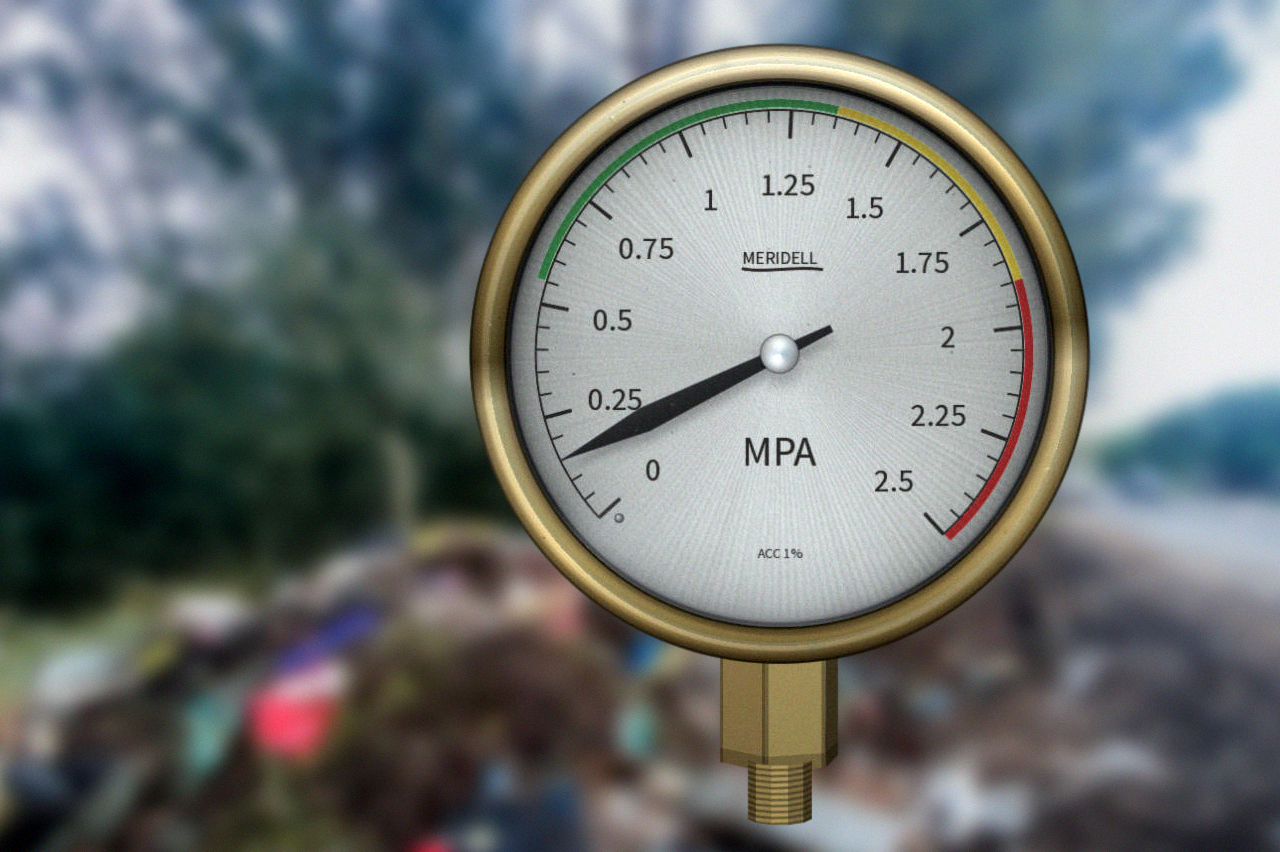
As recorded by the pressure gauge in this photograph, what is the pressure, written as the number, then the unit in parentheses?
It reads 0.15 (MPa)
